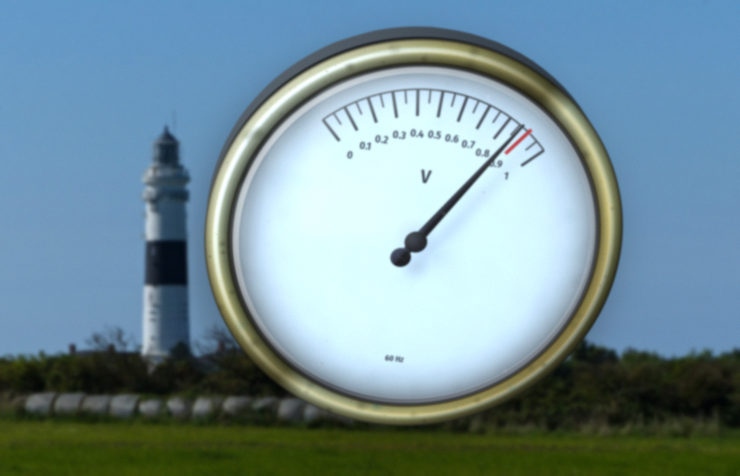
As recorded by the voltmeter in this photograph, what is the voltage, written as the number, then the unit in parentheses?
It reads 0.85 (V)
